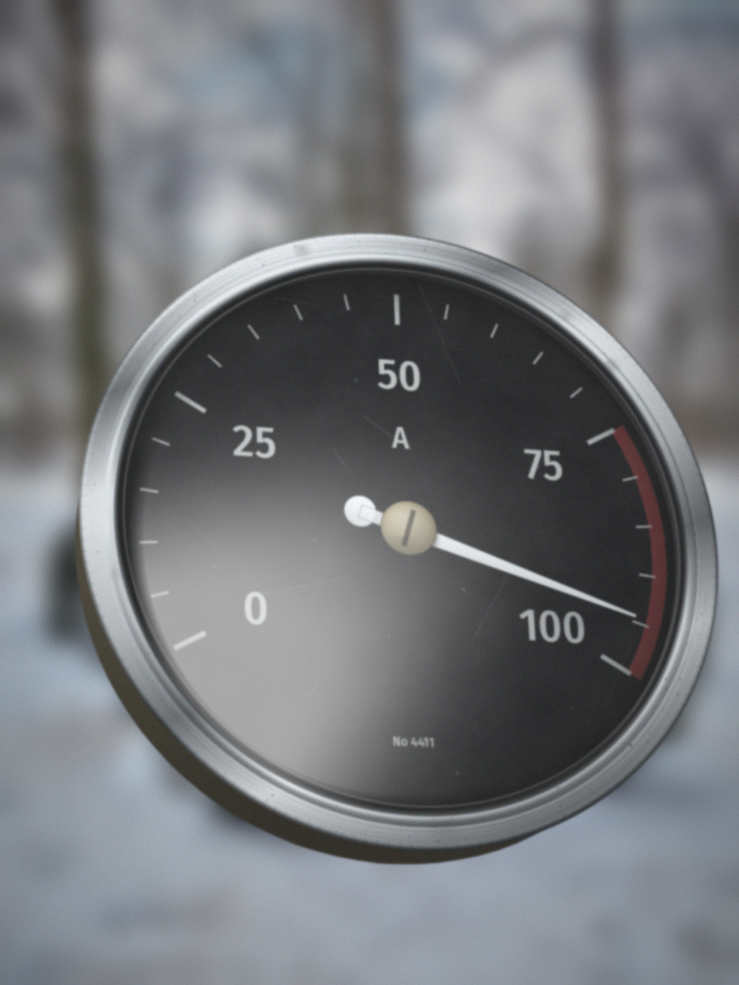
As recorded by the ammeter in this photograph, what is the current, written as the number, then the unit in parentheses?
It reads 95 (A)
